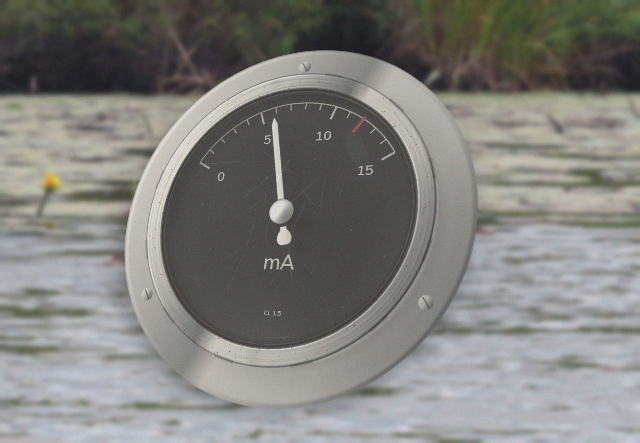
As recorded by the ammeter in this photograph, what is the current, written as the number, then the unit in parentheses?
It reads 6 (mA)
